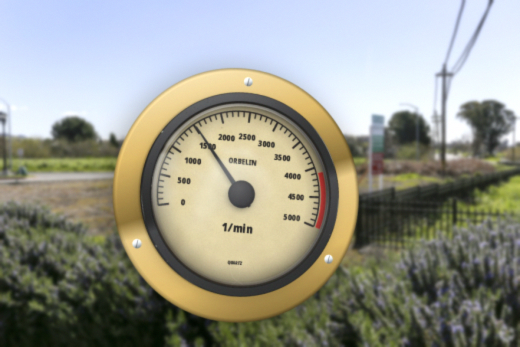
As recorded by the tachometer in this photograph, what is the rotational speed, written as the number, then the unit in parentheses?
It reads 1500 (rpm)
